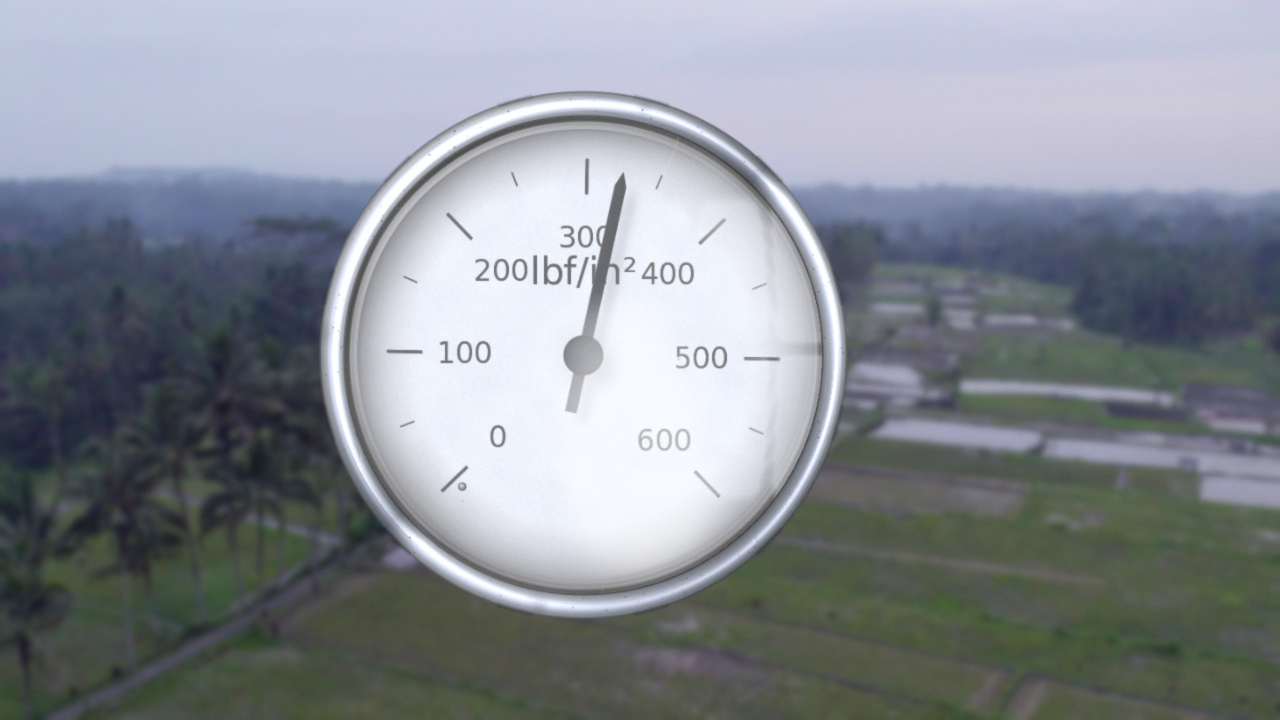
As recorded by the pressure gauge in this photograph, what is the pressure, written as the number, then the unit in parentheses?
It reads 325 (psi)
